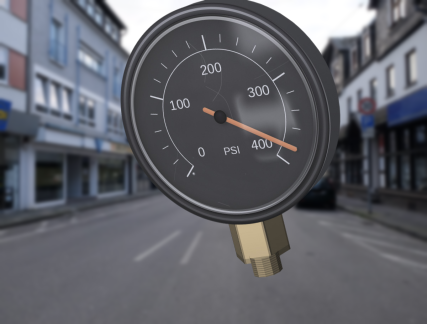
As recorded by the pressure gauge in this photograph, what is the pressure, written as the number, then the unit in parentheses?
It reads 380 (psi)
